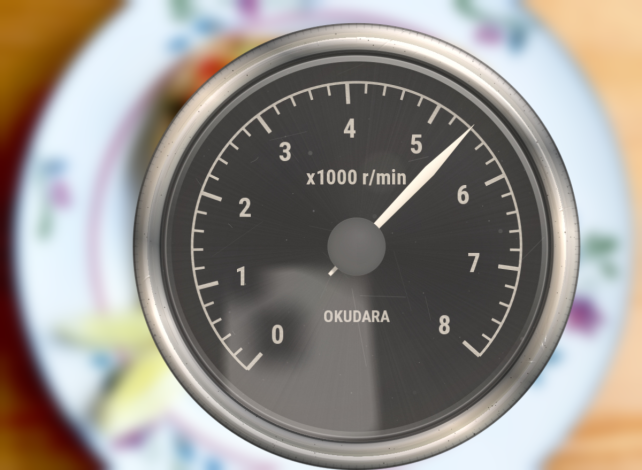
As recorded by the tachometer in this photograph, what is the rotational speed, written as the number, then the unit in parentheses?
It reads 5400 (rpm)
